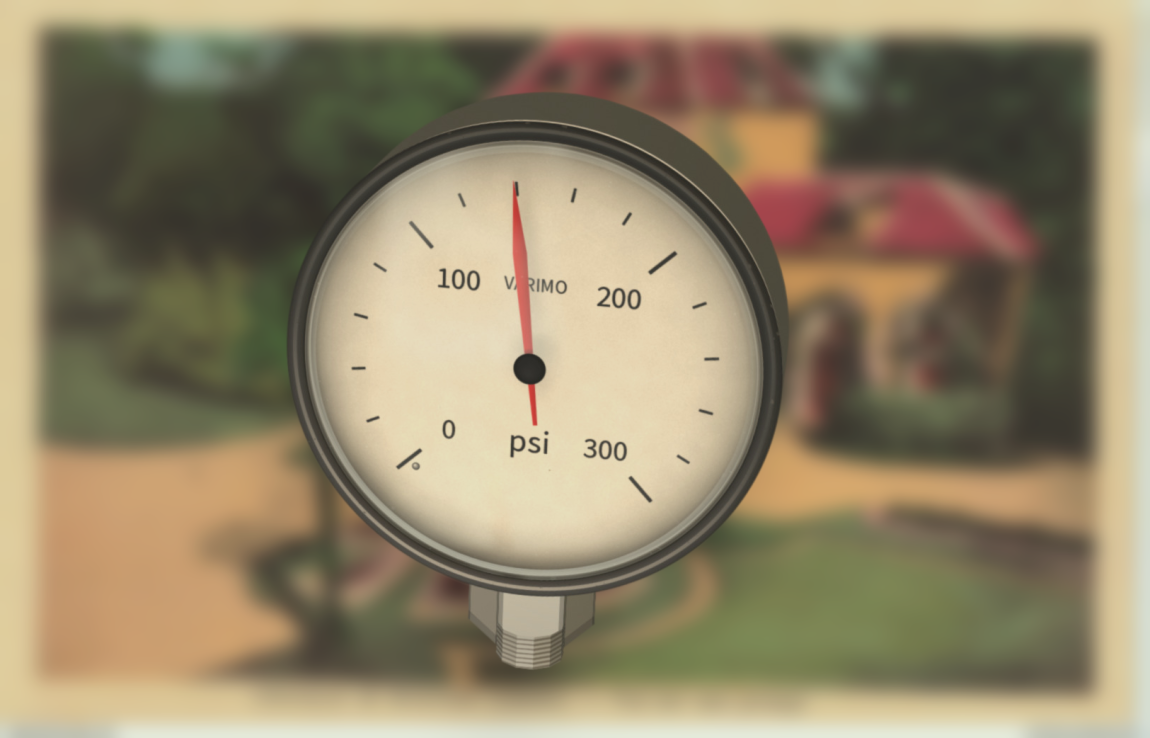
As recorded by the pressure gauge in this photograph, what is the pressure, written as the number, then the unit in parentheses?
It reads 140 (psi)
